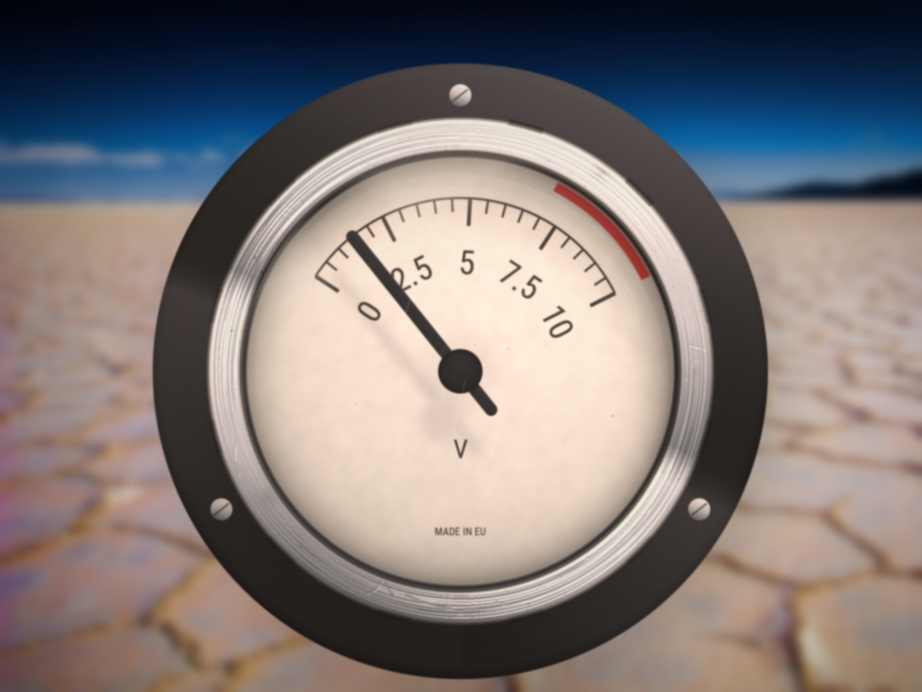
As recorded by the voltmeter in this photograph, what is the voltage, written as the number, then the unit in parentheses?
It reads 1.5 (V)
